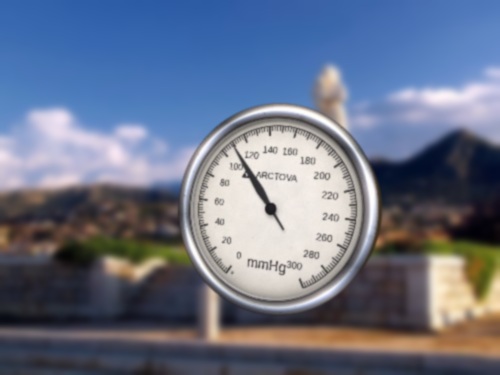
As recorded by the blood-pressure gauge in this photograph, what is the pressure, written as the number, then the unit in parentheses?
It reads 110 (mmHg)
